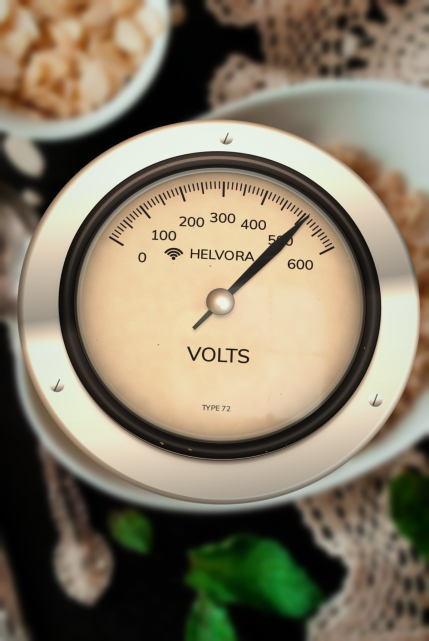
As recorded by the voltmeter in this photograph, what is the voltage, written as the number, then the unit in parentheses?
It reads 510 (V)
